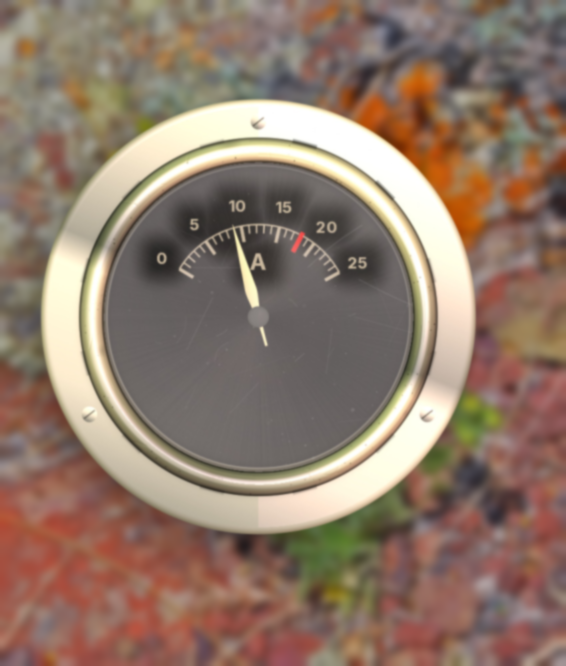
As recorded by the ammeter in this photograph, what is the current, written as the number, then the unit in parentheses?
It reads 9 (A)
